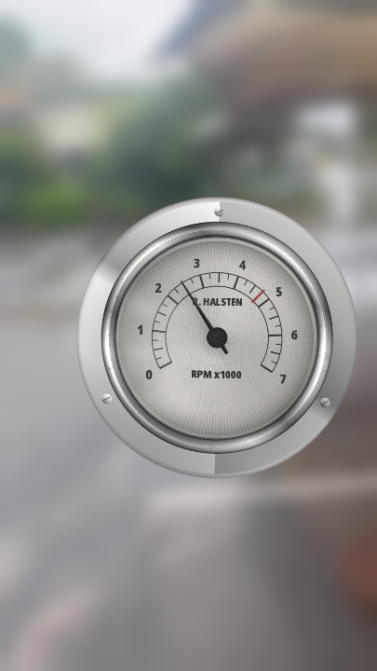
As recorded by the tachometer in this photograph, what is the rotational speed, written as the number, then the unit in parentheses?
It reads 2500 (rpm)
